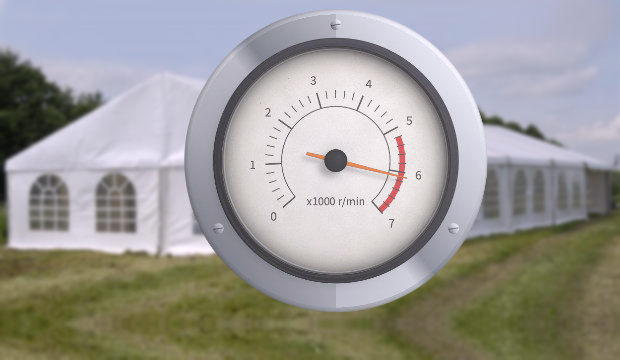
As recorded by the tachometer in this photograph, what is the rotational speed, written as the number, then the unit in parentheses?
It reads 6100 (rpm)
